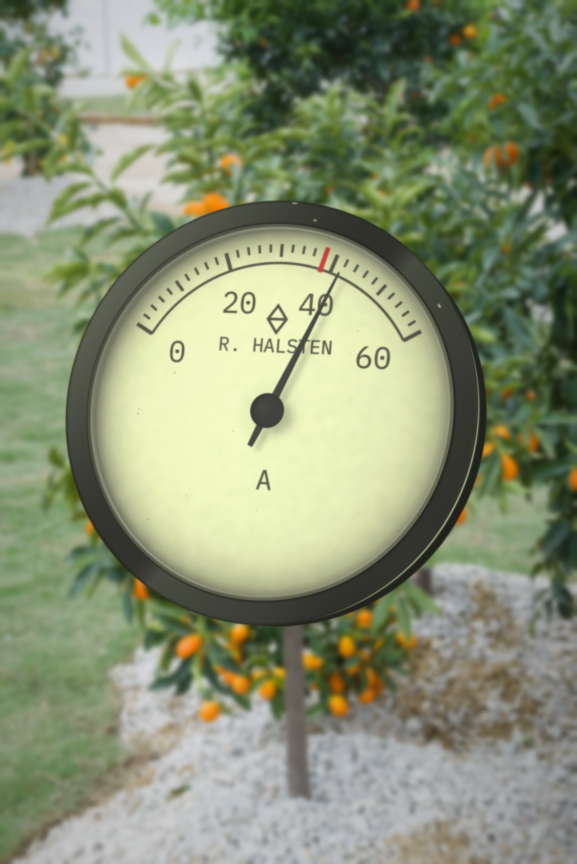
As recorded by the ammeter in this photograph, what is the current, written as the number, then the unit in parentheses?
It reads 42 (A)
